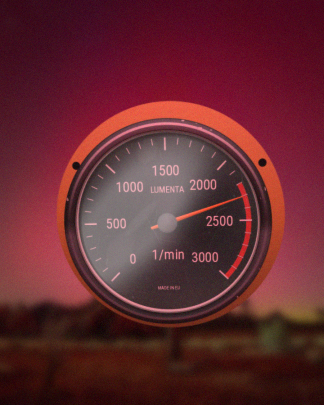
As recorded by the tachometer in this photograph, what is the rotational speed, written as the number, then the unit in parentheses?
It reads 2300 (rpm)
